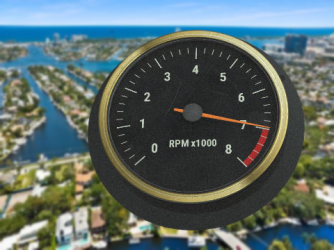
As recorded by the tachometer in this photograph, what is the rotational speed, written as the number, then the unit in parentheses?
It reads 7000 (rpm)
